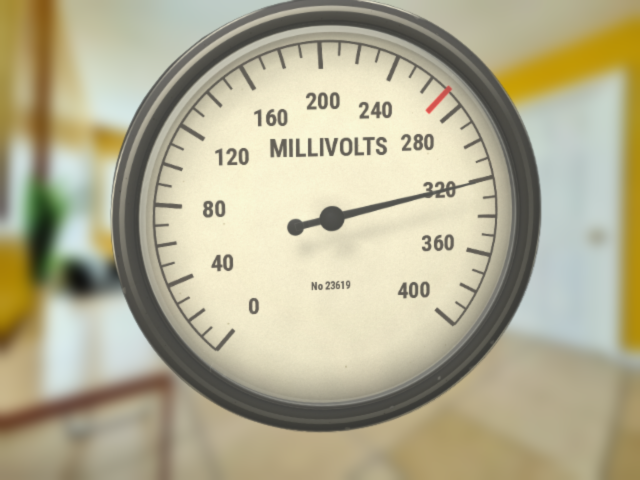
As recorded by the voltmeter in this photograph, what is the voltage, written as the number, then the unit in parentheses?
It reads 320 (mV)
